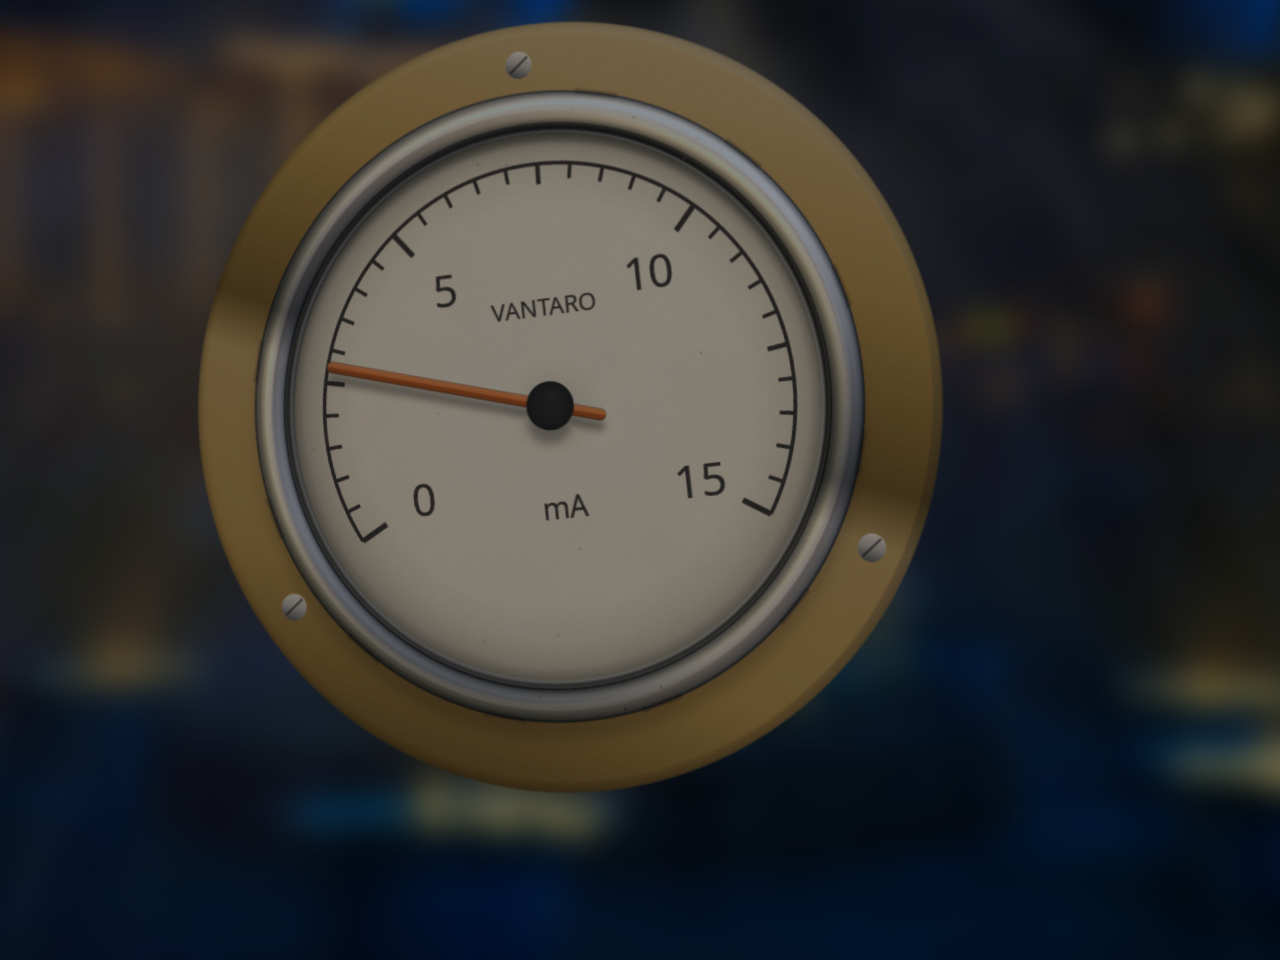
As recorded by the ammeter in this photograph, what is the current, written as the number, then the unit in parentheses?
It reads 2.75 (mA)
